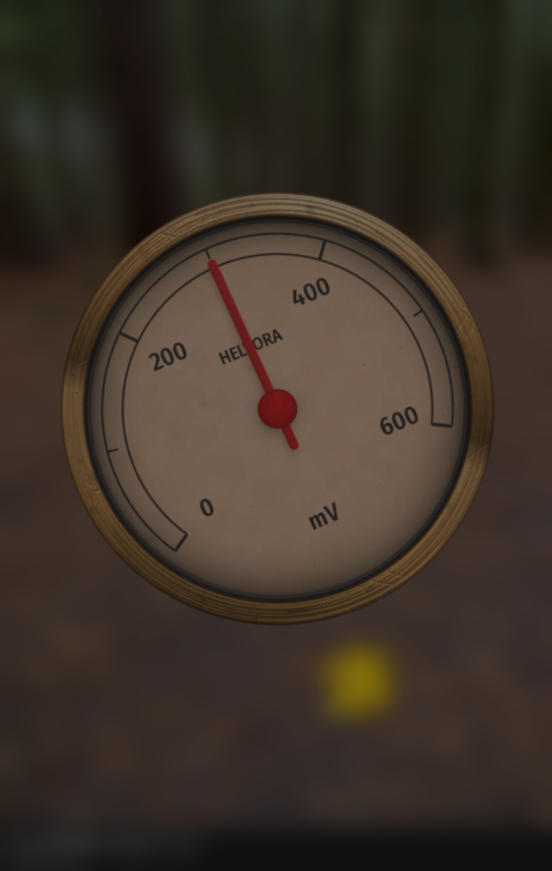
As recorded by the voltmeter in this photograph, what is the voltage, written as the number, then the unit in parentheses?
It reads 300 (mV)
